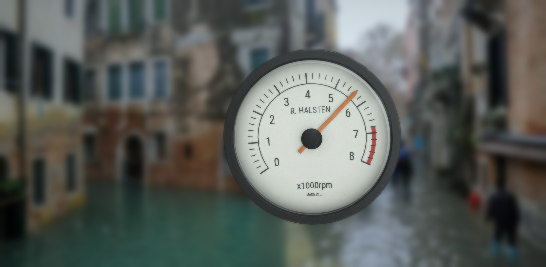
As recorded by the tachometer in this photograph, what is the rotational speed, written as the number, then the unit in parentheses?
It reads 5600 (rpm)
